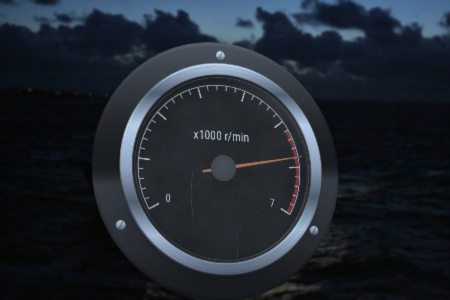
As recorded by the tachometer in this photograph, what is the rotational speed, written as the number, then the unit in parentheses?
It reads 5800 (rpm)
